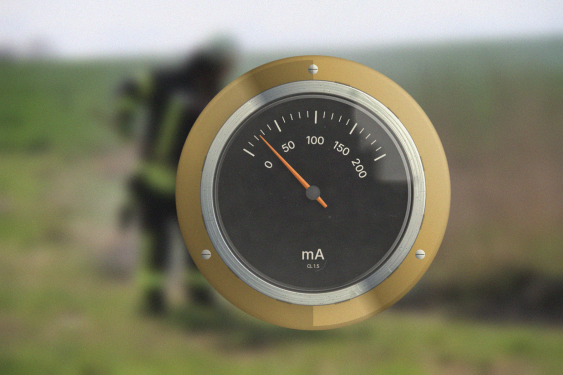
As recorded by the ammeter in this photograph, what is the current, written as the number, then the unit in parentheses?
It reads 25 (mA)
